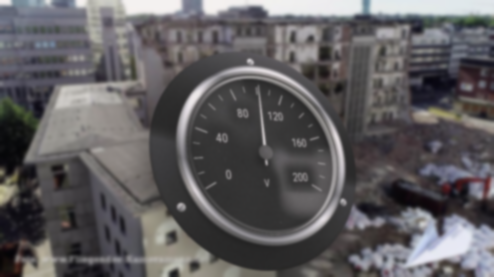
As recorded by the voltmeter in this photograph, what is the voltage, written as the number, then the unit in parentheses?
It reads 100 (V)
